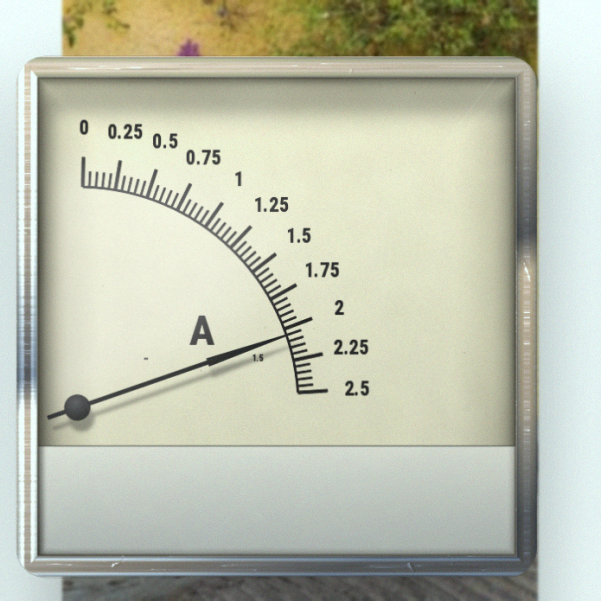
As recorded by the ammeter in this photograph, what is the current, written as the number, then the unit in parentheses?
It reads 2.05 (A)
